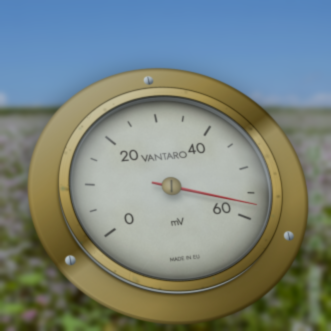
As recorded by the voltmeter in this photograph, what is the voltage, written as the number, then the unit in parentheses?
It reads 57.5 (mV)
